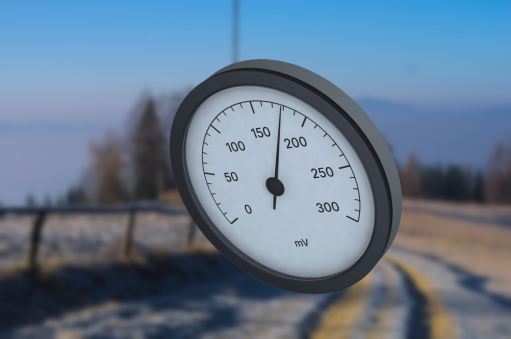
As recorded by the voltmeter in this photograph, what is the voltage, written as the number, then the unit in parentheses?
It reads 180 (mV)
